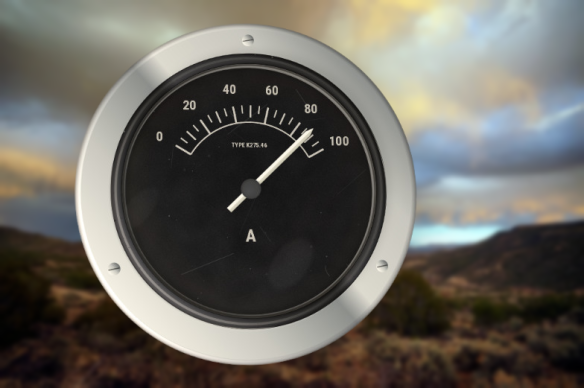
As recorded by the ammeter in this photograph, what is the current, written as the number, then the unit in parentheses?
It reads 87.5 (A)
